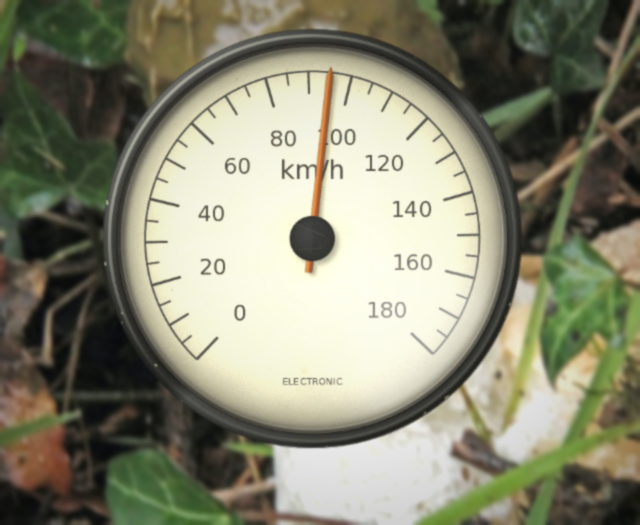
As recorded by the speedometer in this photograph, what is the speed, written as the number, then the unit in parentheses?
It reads 95 (km/h)
